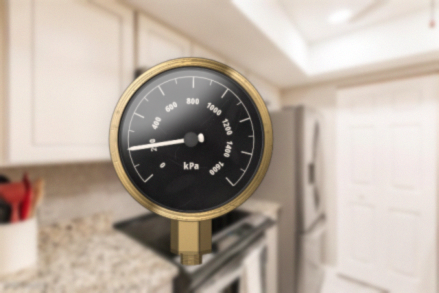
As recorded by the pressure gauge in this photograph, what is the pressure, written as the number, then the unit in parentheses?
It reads 200 (kPa)
